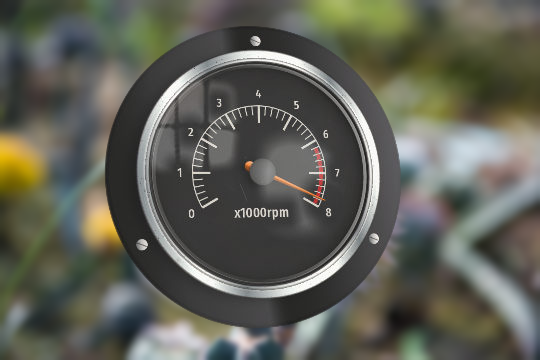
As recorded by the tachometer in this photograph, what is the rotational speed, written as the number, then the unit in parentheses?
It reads 7800 (rpm)
